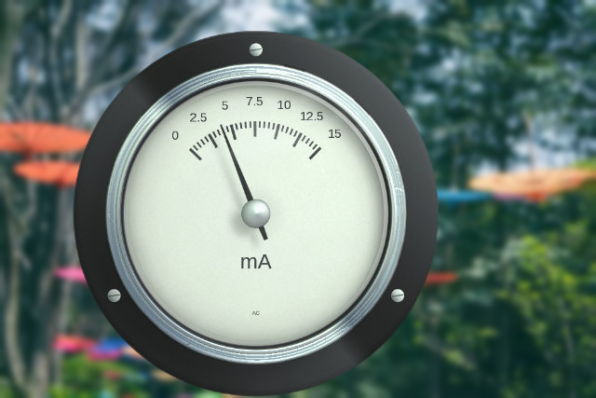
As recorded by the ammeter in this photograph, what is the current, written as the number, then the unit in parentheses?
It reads 4 (mA)
